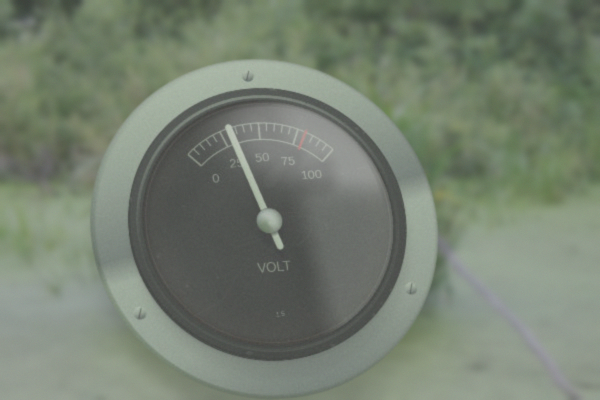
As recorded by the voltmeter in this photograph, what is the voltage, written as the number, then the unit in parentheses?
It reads 30 (V)
